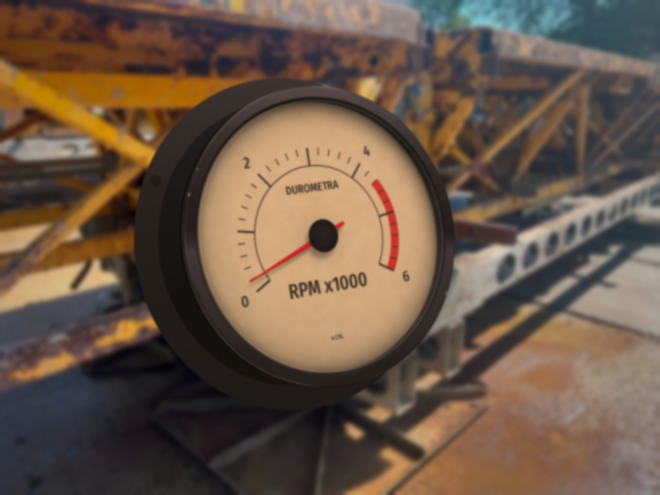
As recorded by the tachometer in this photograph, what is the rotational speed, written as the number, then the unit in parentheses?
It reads 200 (rpm)
